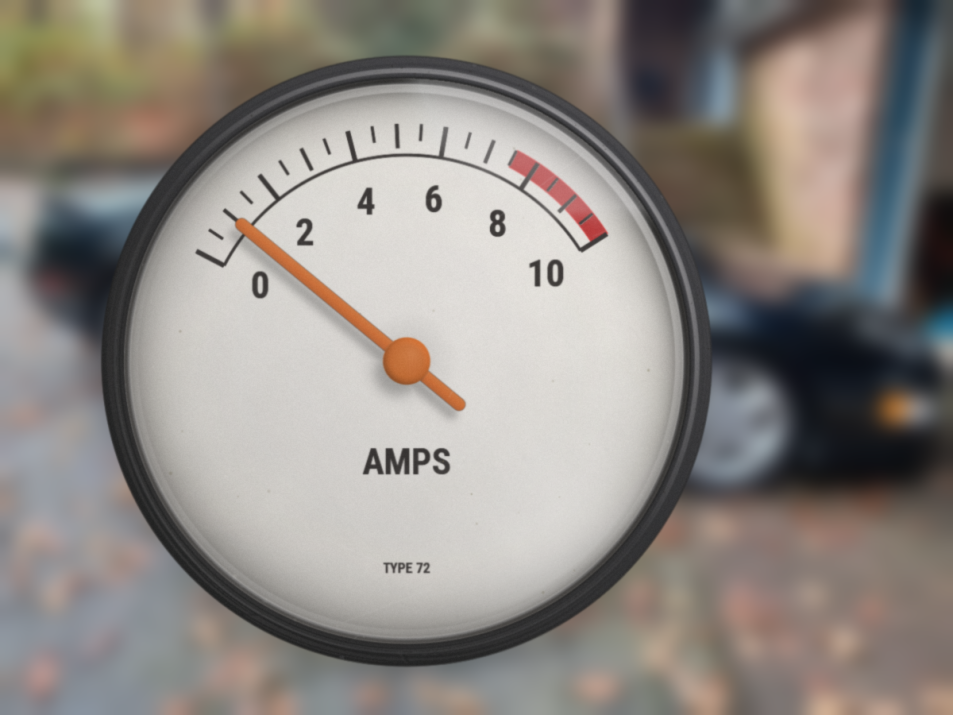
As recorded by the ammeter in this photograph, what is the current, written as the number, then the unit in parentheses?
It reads 1 (A)
